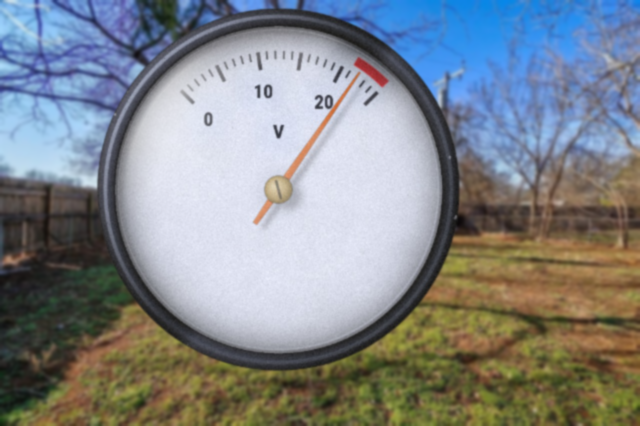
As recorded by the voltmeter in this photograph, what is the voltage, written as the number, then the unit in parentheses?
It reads 22 (V)
